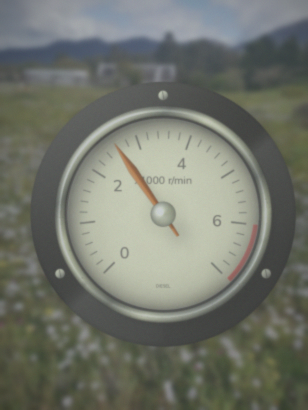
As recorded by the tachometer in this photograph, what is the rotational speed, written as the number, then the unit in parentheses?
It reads 2600 (rpm)
